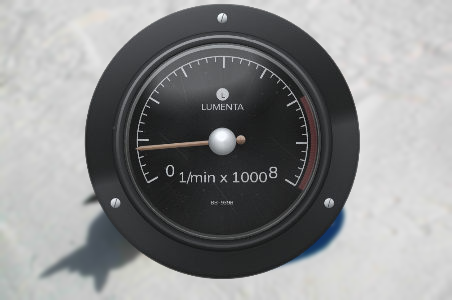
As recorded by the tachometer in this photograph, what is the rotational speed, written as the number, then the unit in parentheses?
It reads 800 (rpm)
